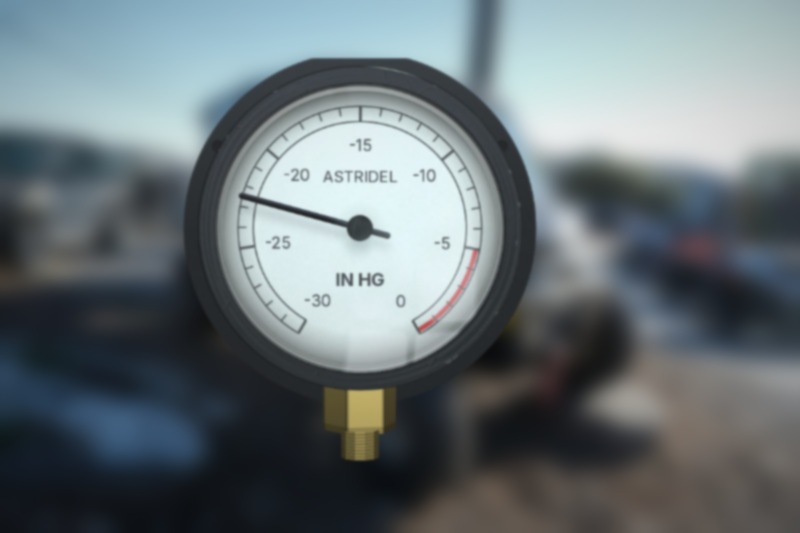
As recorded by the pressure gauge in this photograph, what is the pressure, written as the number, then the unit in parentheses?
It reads -22.5 (inHg)
